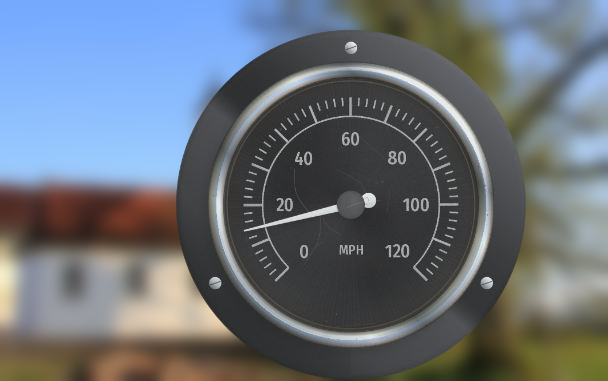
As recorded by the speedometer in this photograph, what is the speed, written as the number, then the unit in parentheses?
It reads 14 (mph)
